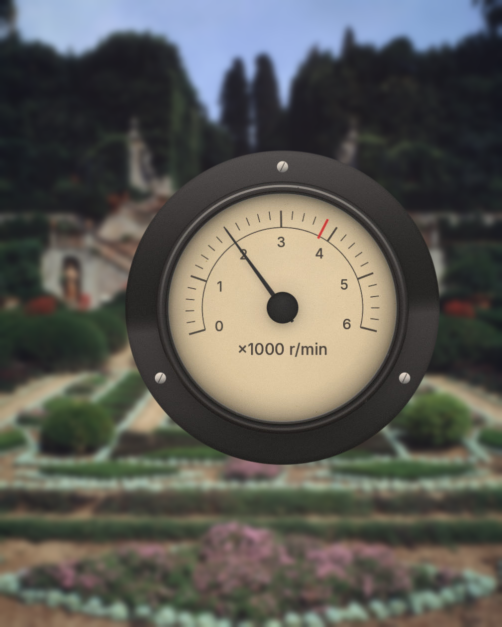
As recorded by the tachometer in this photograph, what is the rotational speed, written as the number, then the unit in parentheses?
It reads 2000 (rpm)
